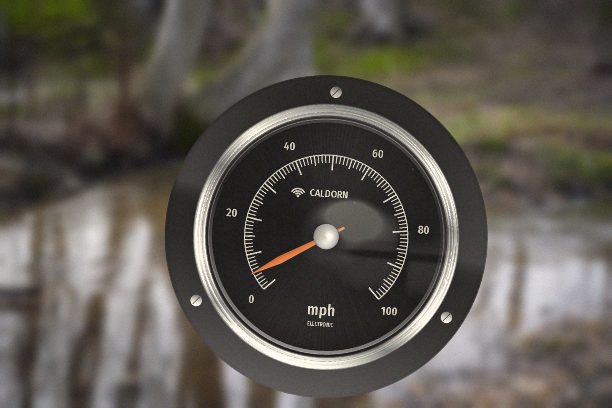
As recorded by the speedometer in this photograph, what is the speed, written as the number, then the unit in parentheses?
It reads 5 (mph)
